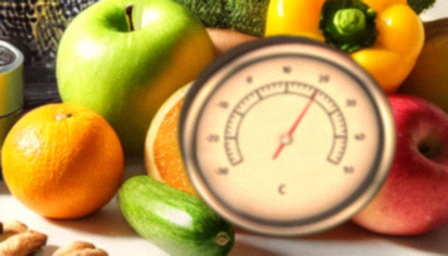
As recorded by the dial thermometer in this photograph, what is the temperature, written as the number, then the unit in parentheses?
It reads 20 (°C)
